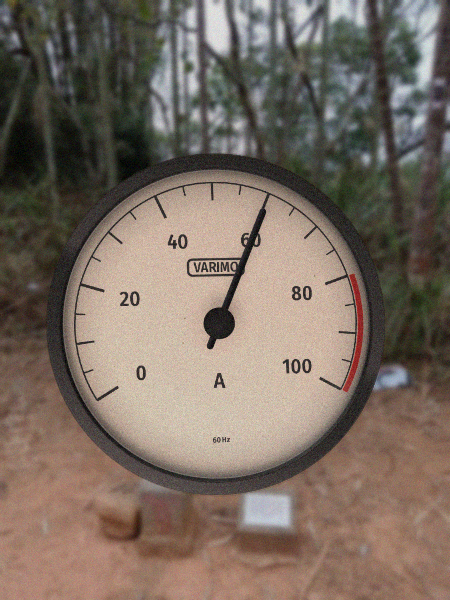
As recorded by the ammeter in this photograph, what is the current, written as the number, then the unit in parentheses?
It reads 60 (A)
